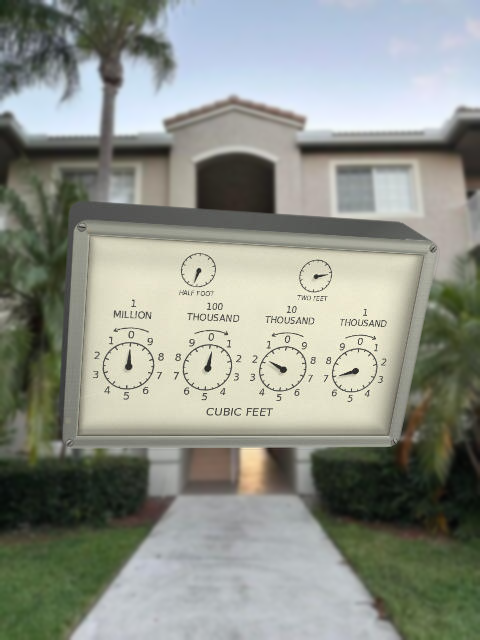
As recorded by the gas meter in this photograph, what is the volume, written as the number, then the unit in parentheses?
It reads 1700 (ft³)
